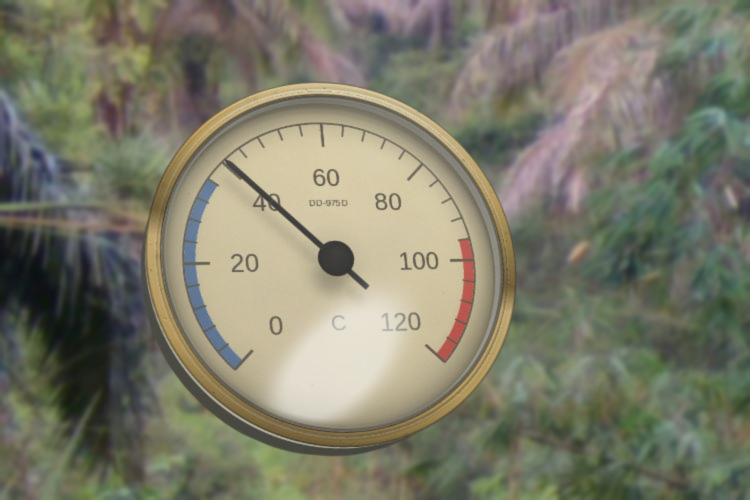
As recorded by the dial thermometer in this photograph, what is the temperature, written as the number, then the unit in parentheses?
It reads 40 (°C)
